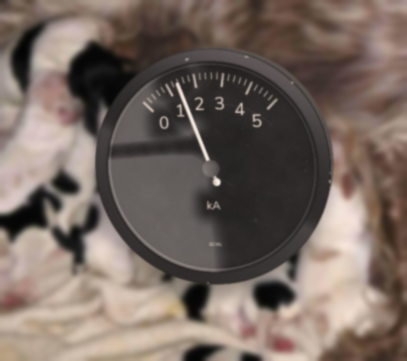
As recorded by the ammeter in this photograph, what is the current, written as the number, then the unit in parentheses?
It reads 1.4 (kA)
